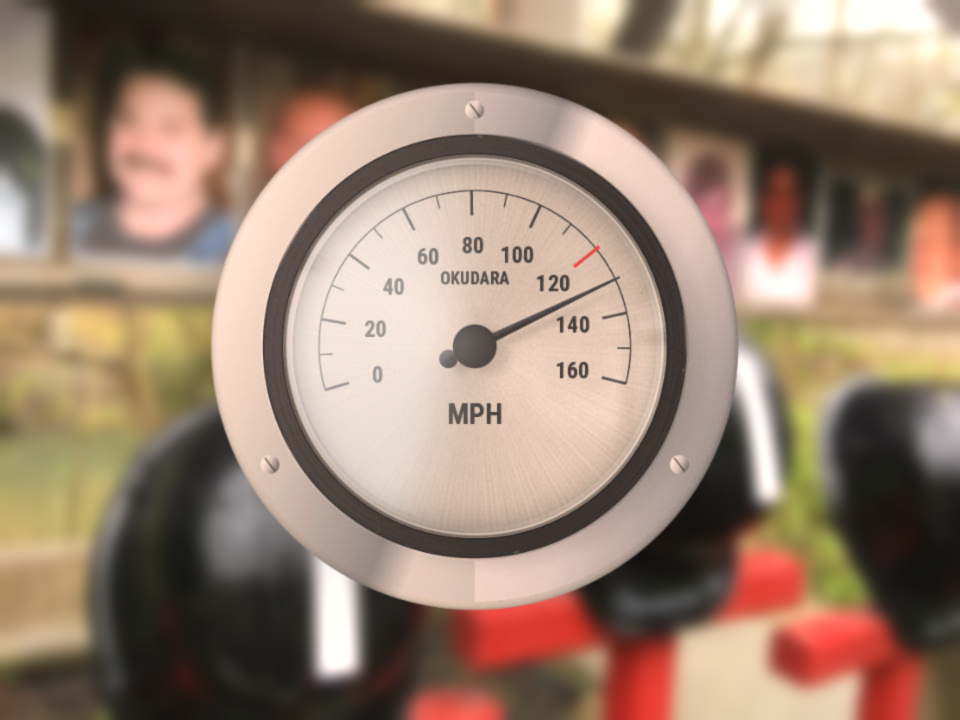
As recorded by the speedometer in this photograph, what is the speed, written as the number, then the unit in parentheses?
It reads 130 (mph)
